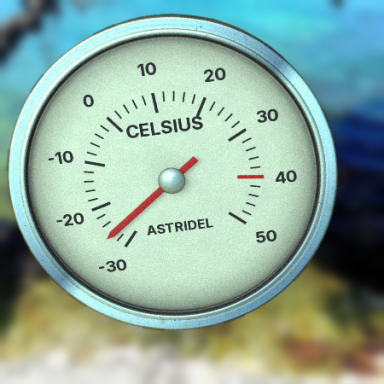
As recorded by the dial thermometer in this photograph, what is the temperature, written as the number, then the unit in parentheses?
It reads -26 (°C)
